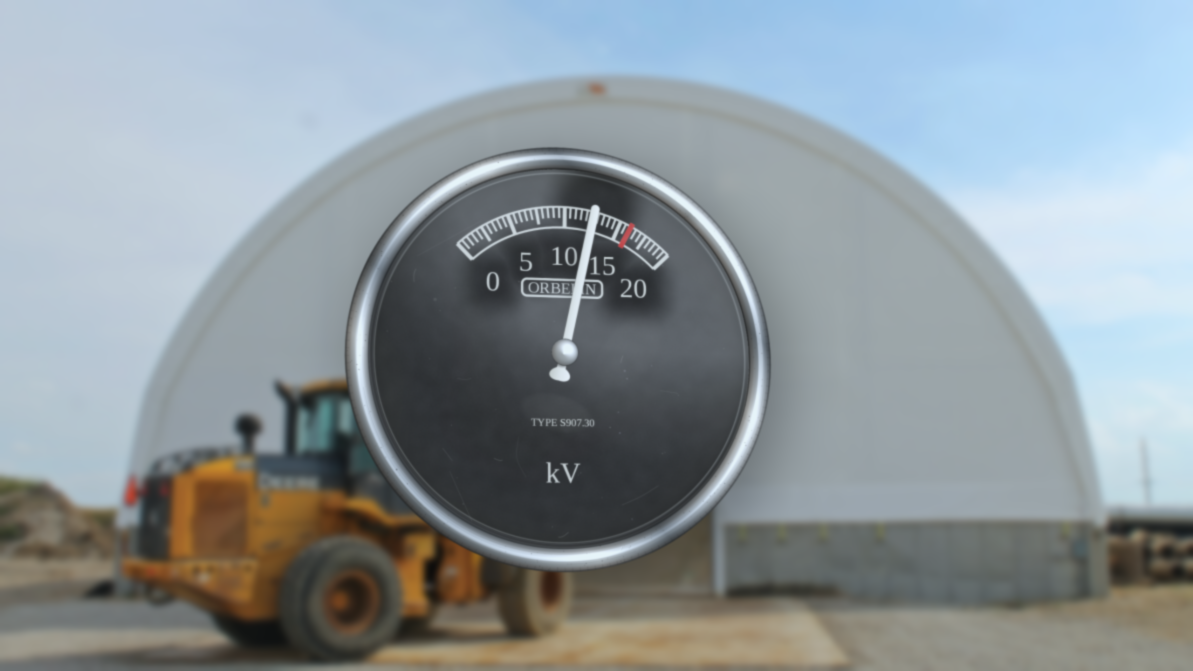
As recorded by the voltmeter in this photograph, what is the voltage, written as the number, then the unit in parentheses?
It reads 12.5 (kV)
